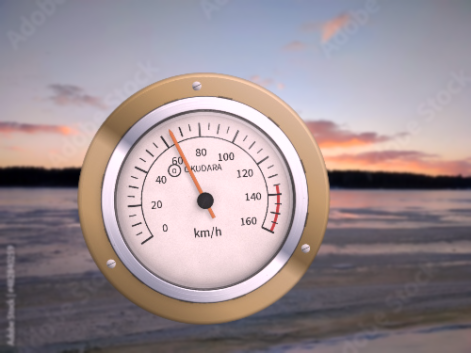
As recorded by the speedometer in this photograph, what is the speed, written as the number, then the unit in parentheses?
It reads 65 (km/h)
